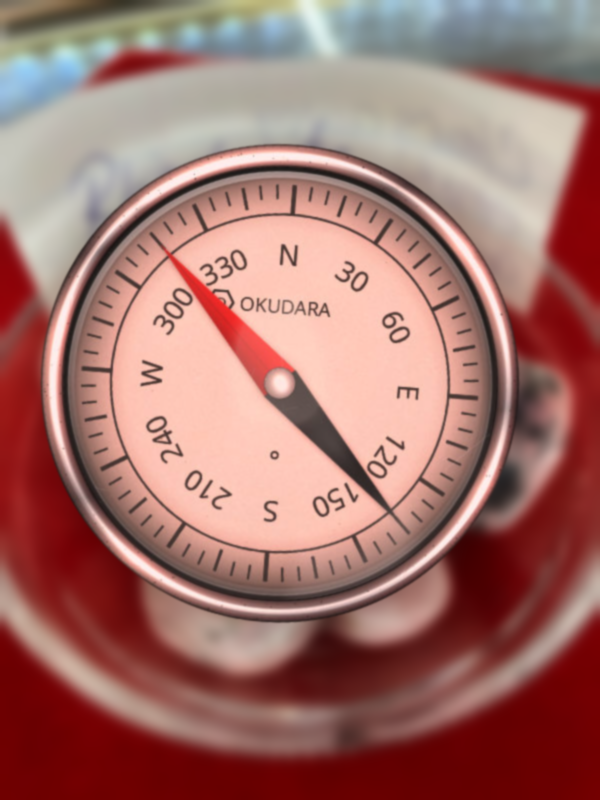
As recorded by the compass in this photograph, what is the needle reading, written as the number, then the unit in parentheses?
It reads 315 (°)
